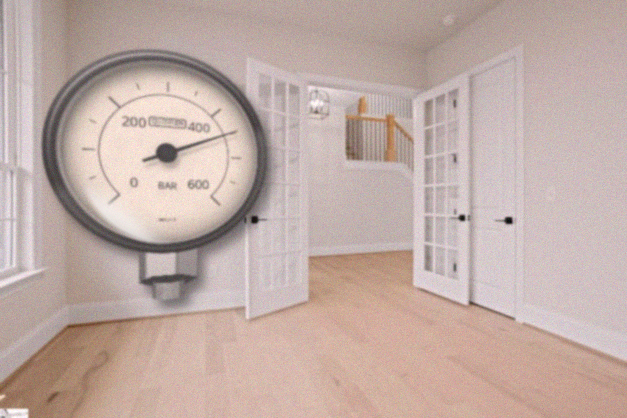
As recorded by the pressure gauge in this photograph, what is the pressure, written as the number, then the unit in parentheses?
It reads 450 (bar)
